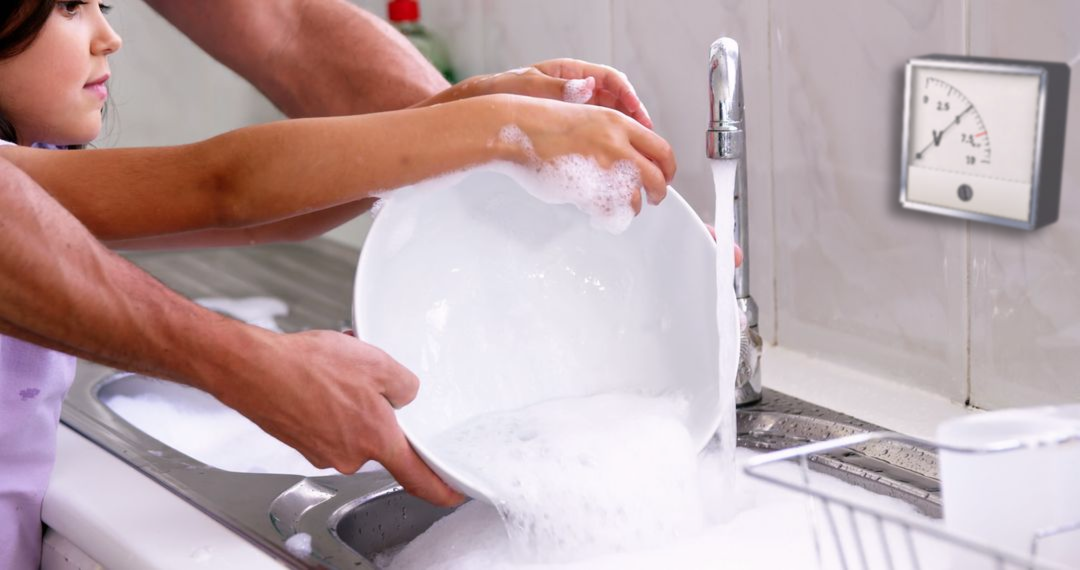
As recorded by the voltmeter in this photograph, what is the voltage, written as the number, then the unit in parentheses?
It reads 5 (V)
